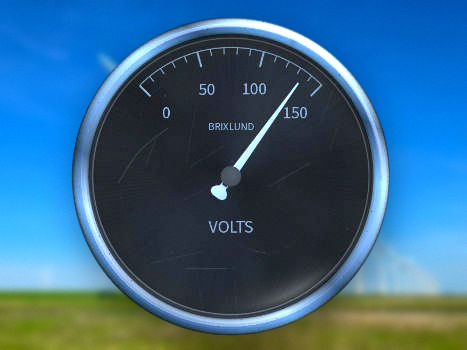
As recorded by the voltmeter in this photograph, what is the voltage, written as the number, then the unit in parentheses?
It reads 135 (V)
